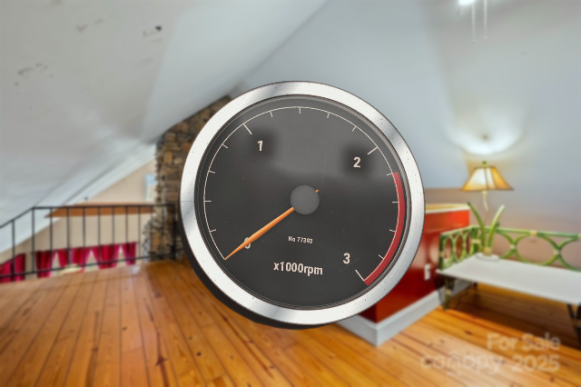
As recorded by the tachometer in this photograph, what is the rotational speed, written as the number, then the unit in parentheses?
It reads 0 (rpm)
